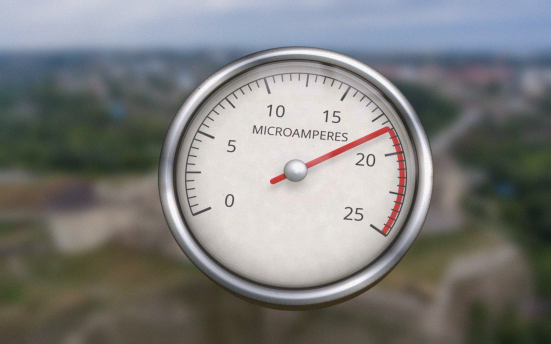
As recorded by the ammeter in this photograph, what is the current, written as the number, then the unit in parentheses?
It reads 18.5 (µA)
